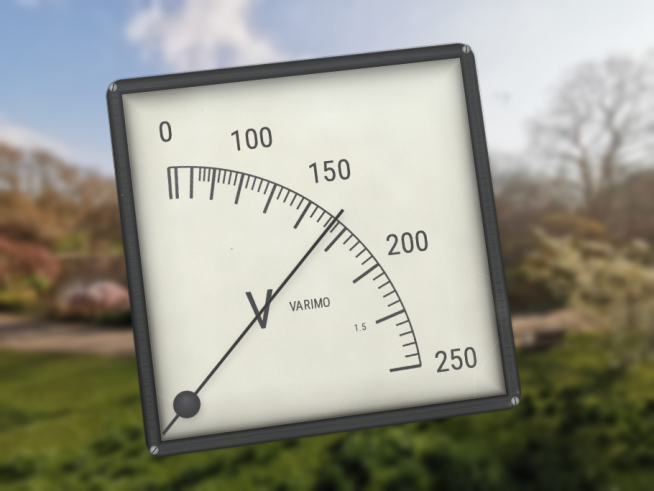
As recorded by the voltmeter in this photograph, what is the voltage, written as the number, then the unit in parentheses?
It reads 167.5 (V)
